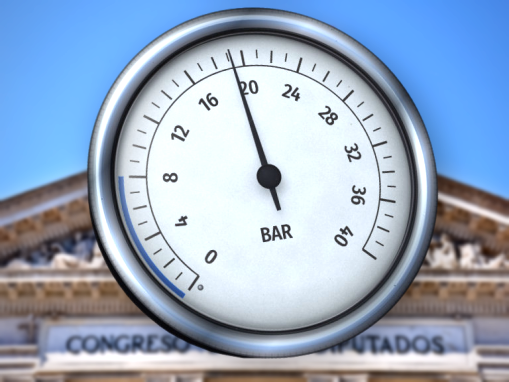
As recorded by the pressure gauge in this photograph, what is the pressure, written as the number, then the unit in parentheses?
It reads 19 (bar)
